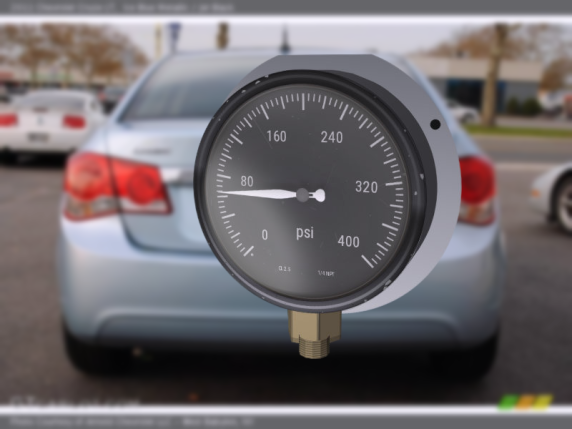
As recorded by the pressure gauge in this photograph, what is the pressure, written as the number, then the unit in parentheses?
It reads 65 (psi)
